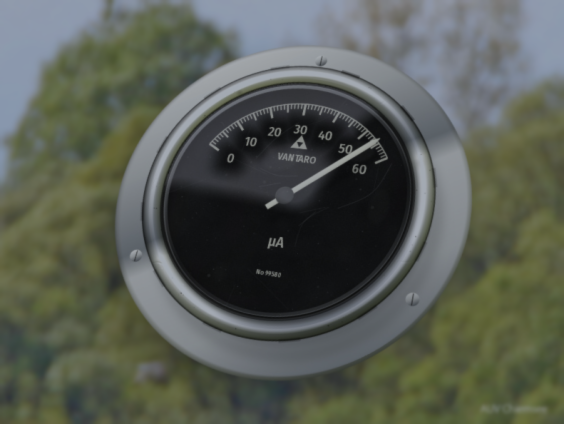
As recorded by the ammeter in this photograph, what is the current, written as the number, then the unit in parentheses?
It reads 55 (µA)
